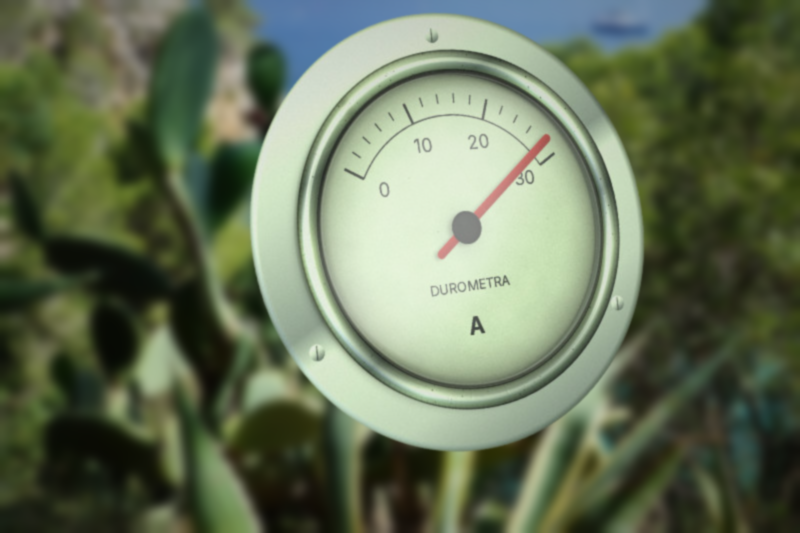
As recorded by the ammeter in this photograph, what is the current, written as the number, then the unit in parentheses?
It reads 28 (A)
